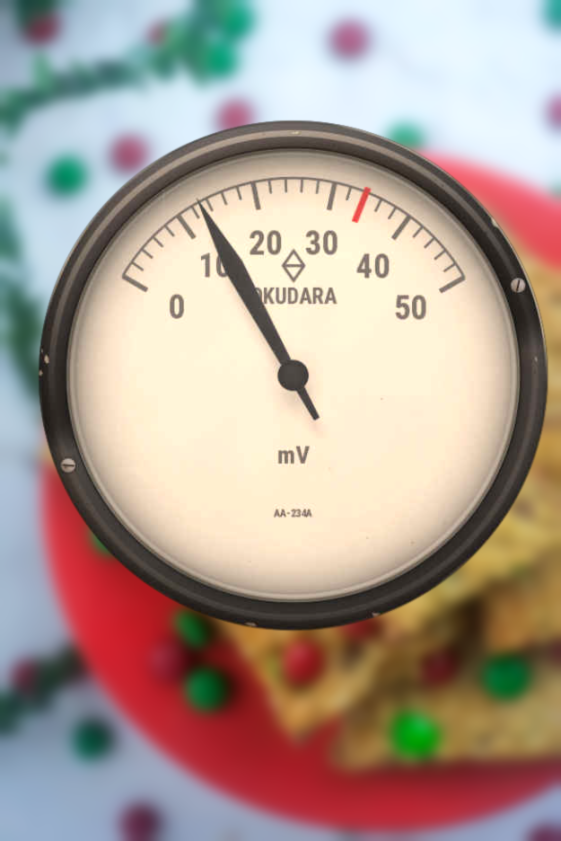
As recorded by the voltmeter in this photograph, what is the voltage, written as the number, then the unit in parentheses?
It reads 13 (mV)
